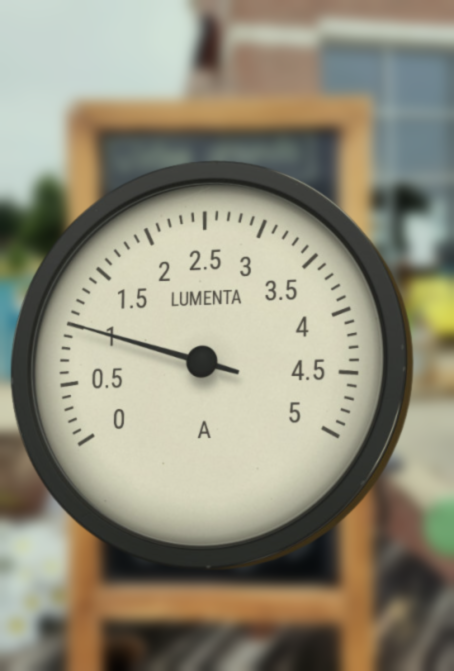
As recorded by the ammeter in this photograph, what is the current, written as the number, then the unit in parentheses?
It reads 1 (A)
